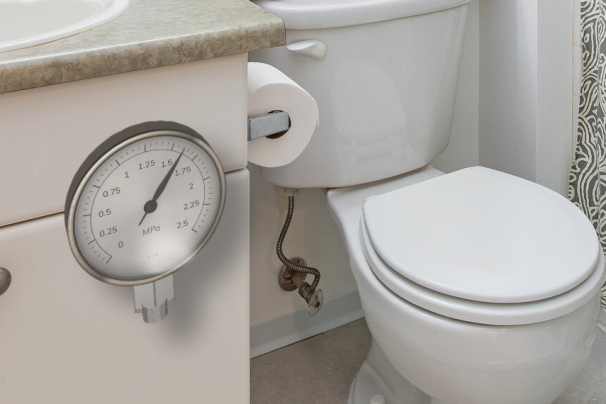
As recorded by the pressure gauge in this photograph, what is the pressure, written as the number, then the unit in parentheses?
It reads 1.6 (MPa)
